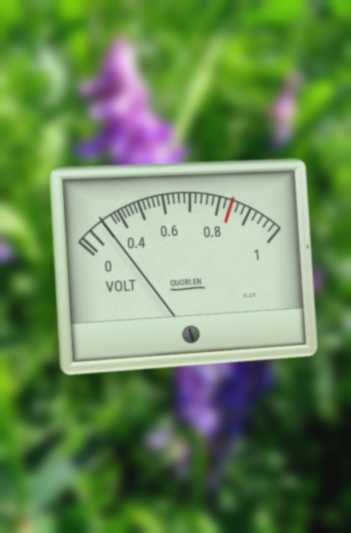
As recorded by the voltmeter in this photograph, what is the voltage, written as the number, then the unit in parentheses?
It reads 0.3 (V)
